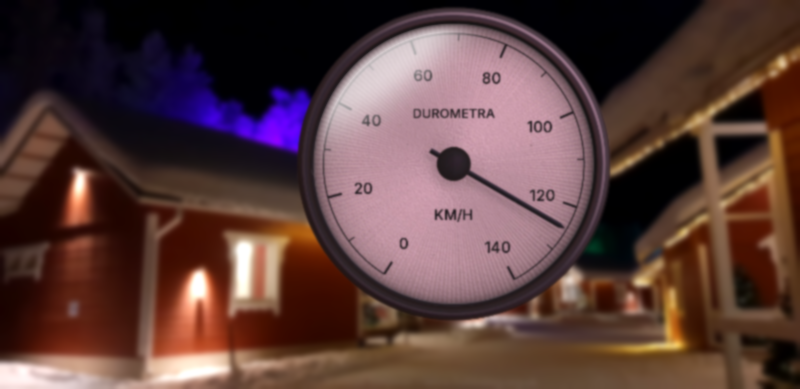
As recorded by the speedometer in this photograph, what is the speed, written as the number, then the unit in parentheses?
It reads 125 (km/h)
